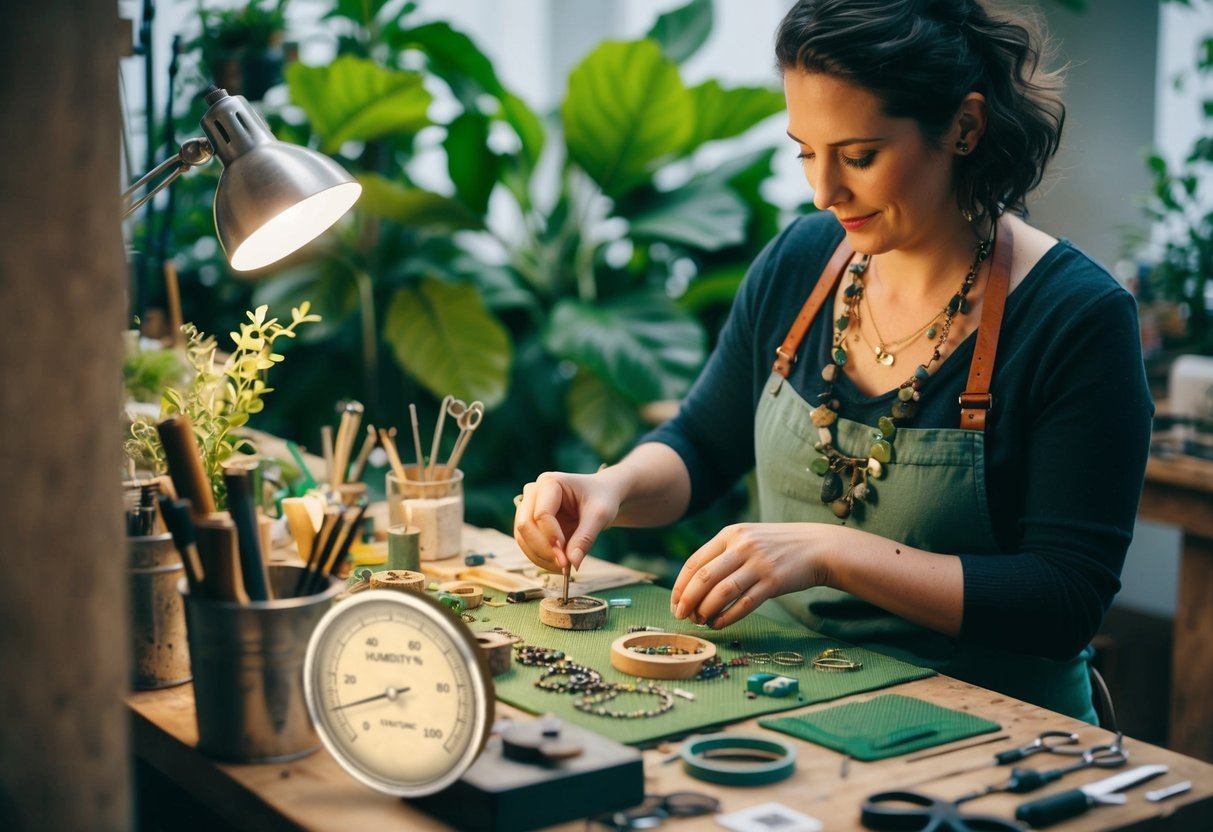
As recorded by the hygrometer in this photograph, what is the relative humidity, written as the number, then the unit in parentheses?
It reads 10 (%)
